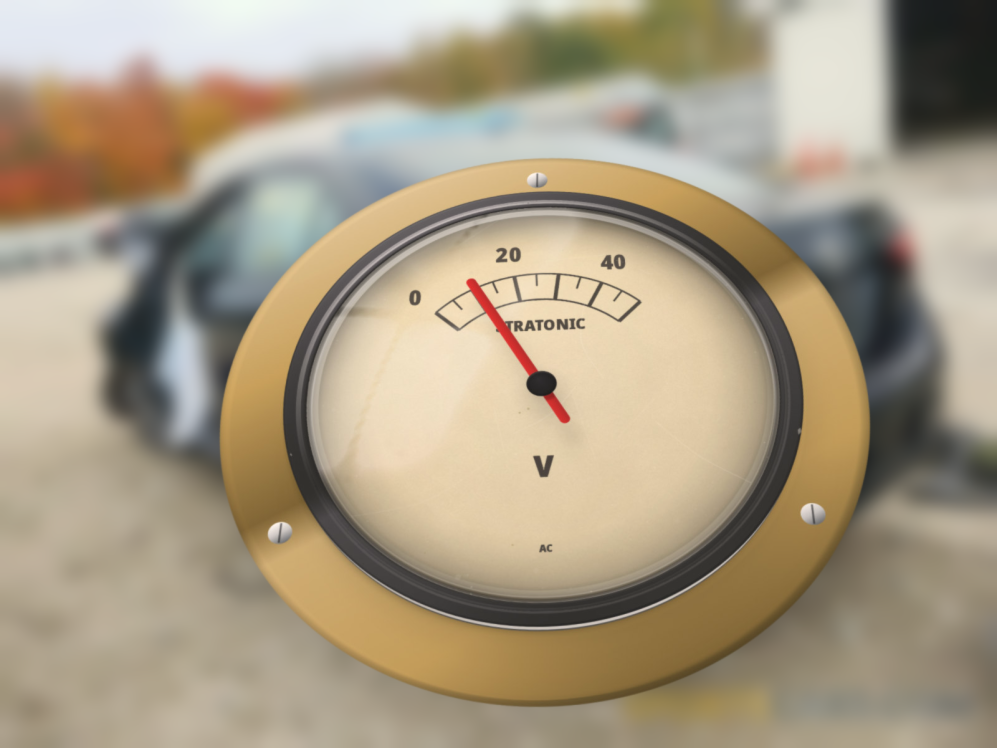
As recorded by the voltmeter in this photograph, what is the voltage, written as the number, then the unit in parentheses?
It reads 10 (V)
